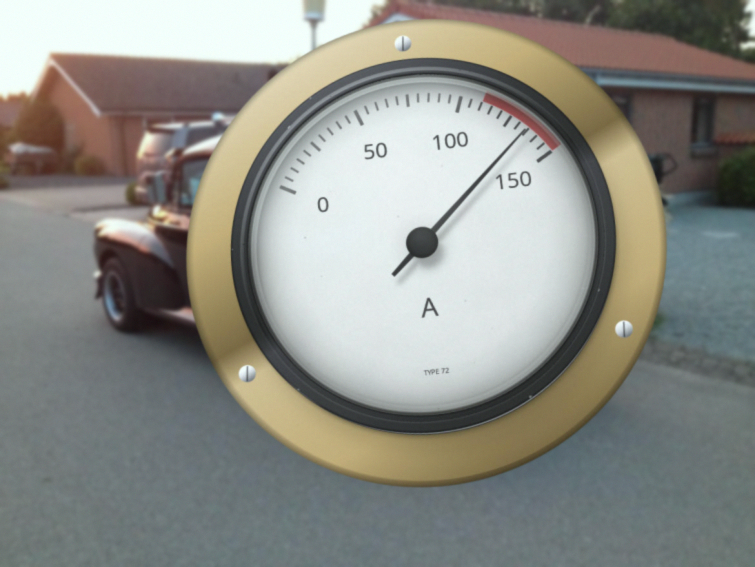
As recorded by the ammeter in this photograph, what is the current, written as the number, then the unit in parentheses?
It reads 135 (A)
